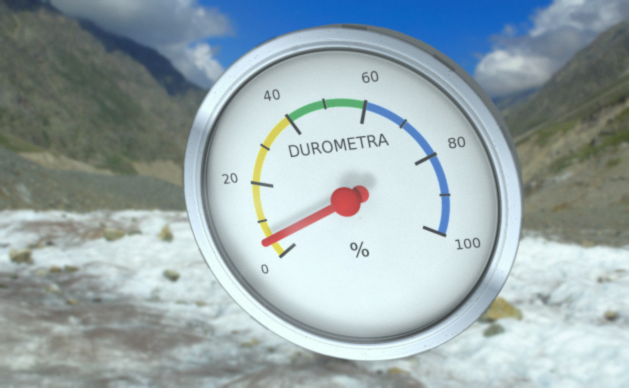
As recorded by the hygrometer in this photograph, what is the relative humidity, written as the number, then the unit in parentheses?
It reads 5 (%)
